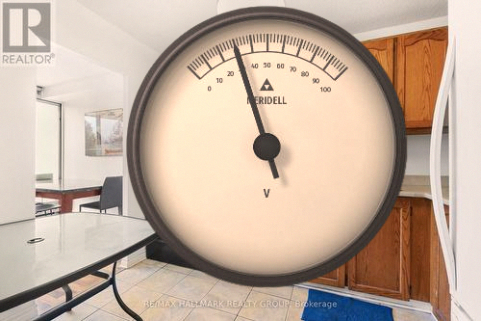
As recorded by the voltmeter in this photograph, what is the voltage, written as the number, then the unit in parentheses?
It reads 30 (V)
